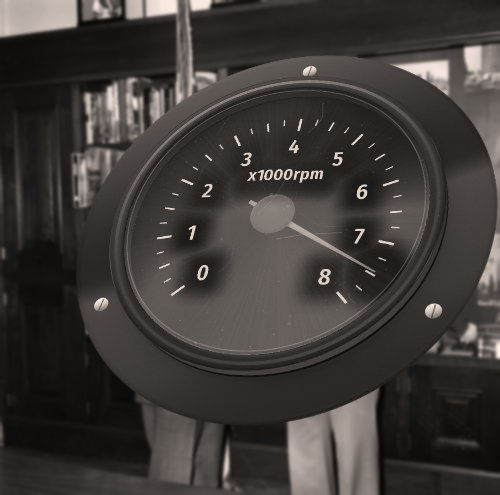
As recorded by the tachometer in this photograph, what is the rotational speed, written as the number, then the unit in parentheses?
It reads 7500 (rpm)
